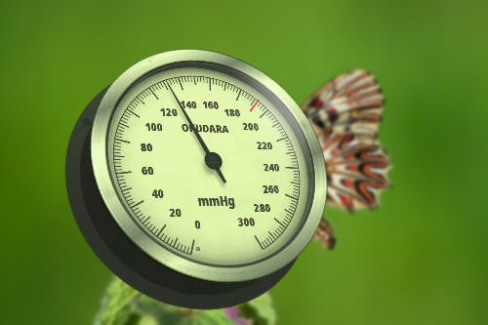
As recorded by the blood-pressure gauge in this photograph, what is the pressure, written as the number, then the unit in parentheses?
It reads 130 (mmHg)
